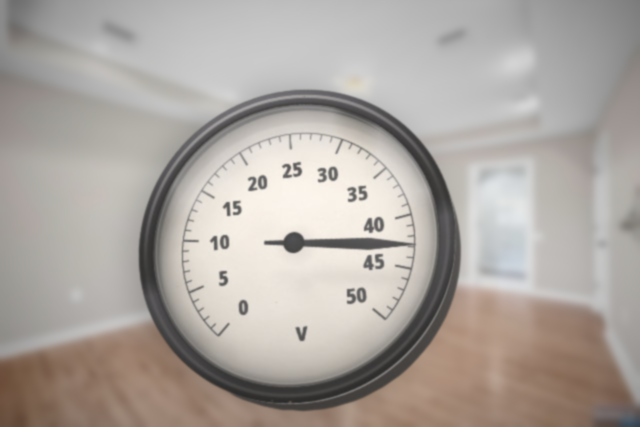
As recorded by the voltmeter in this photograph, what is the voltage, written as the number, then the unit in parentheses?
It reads 43 (V)
